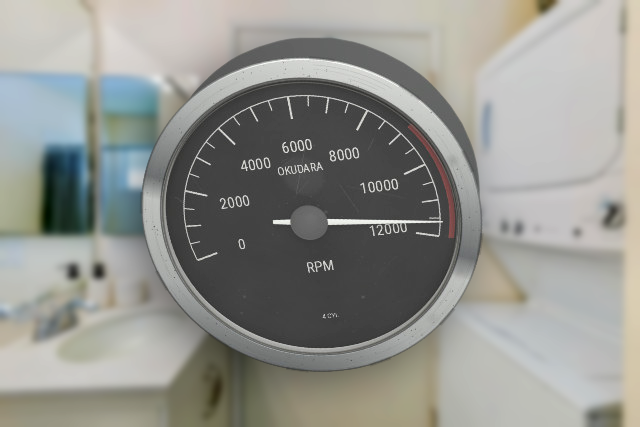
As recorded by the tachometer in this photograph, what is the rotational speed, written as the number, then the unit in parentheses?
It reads 11500 (rpm)
